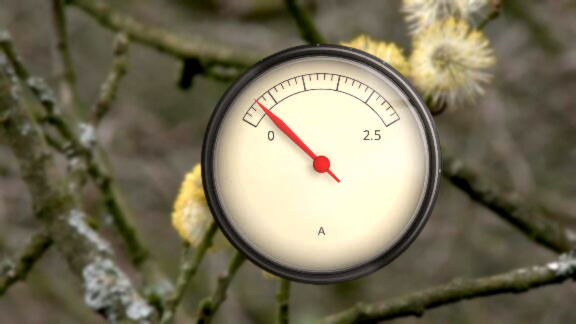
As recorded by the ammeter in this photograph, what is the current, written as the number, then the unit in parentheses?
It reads 0.3 (A)
